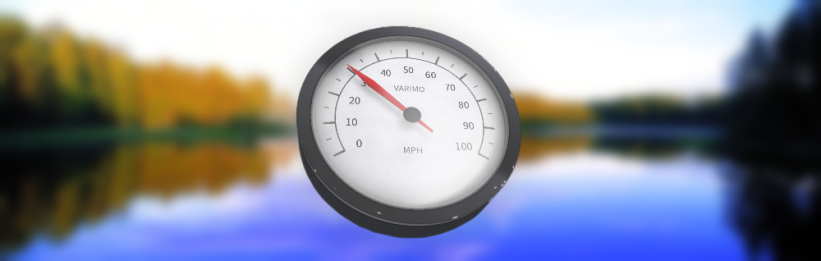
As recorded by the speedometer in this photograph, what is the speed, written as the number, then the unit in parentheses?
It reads 30 (mph)
